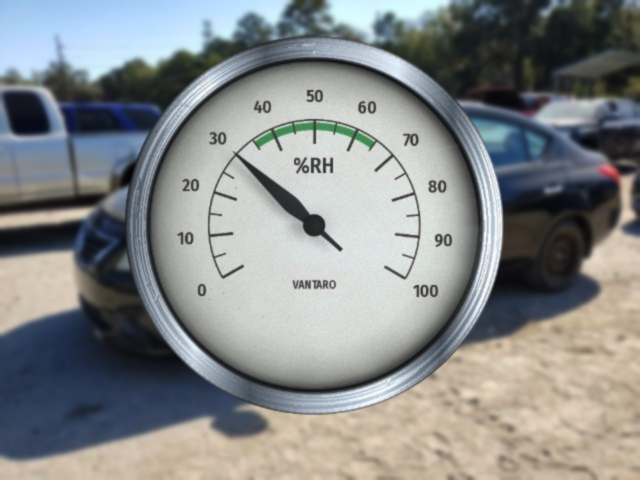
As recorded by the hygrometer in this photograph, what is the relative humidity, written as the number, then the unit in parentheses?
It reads 30 (%)
